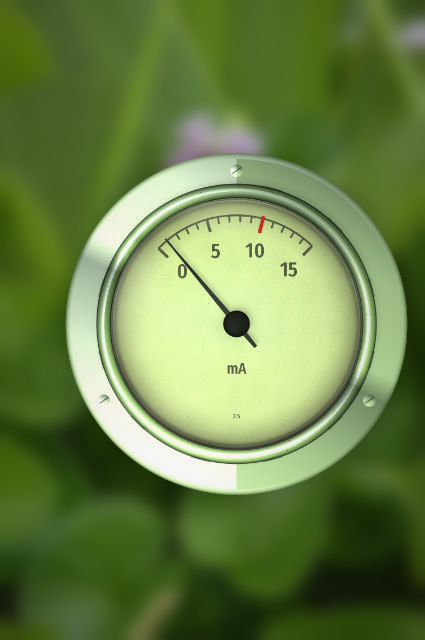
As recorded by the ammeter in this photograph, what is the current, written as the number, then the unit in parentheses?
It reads 1 (mA)
